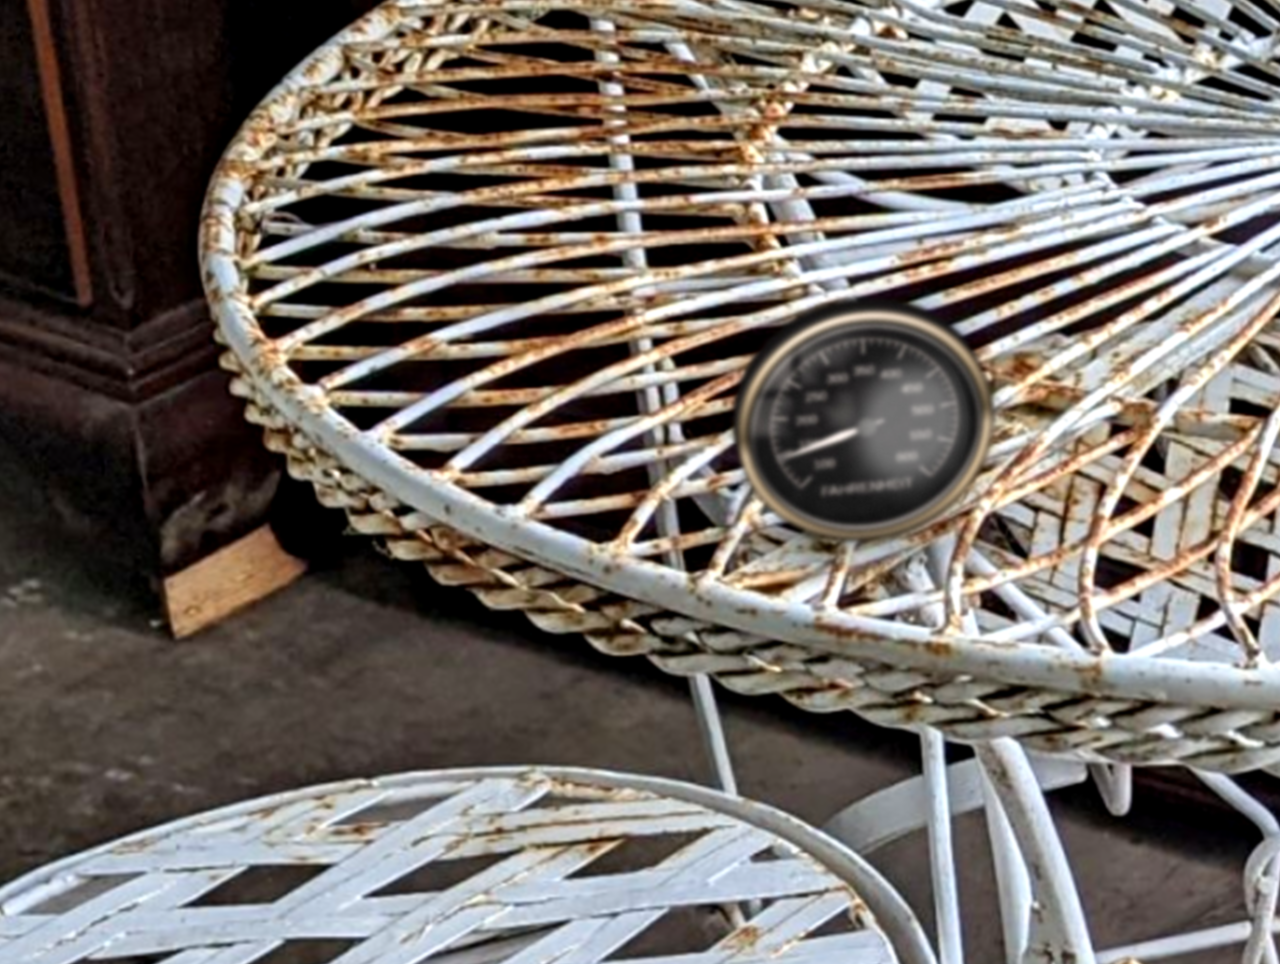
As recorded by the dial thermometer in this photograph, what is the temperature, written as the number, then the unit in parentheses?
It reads 150 (°F)
